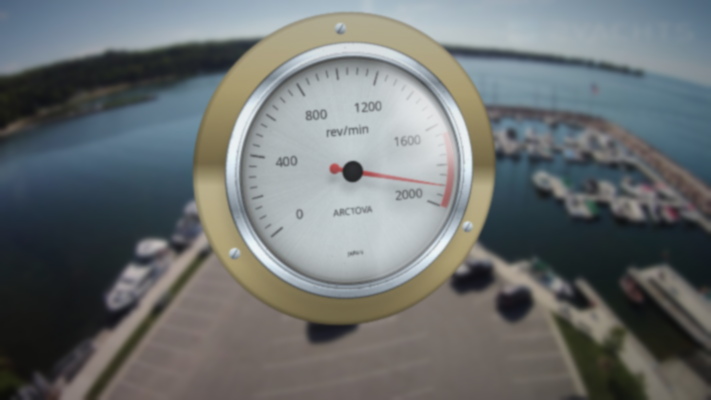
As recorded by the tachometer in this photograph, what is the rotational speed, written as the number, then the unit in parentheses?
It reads 1900 (rpm)
